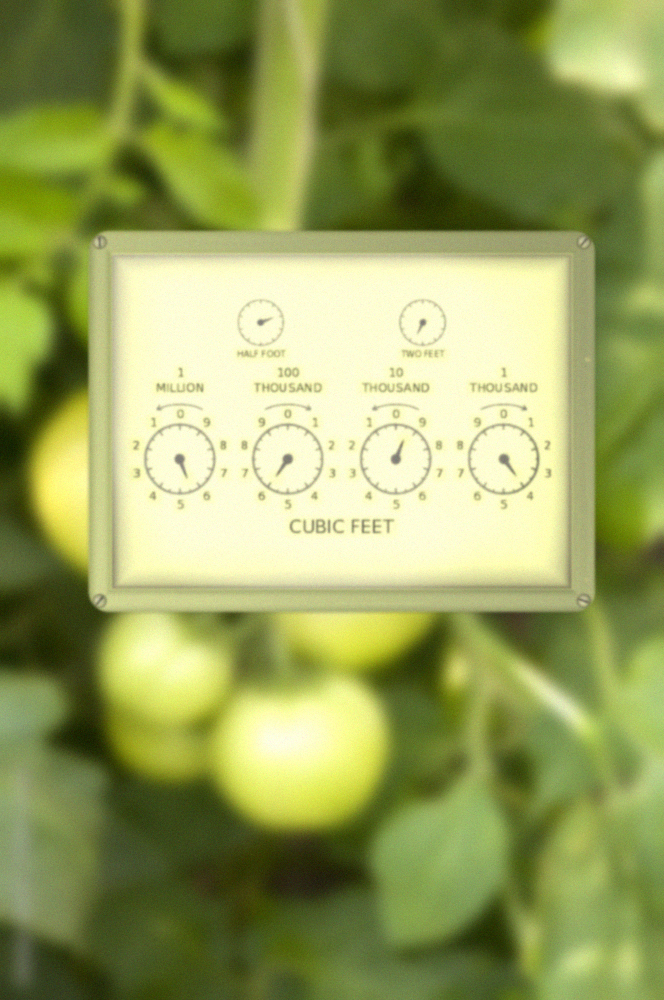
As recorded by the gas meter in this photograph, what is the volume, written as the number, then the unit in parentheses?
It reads 559400 (ft³)
